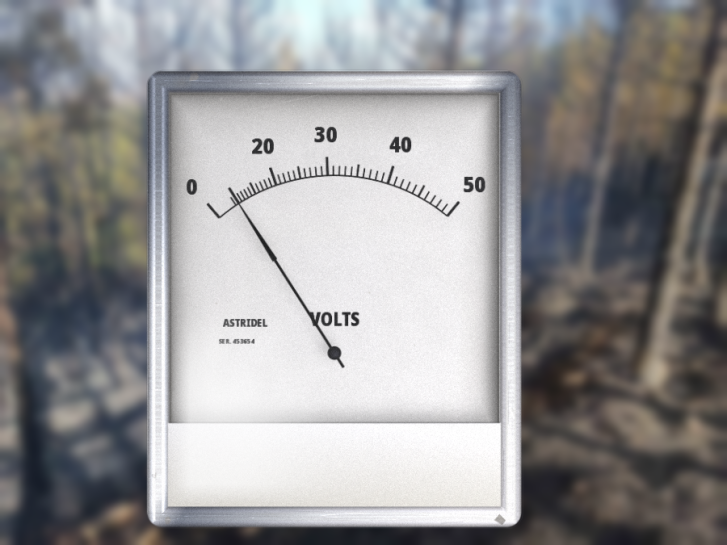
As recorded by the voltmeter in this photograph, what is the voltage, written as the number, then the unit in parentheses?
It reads 10 (V)
